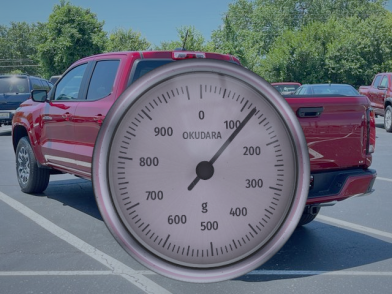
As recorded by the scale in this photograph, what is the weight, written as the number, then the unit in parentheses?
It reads 120 (g)
